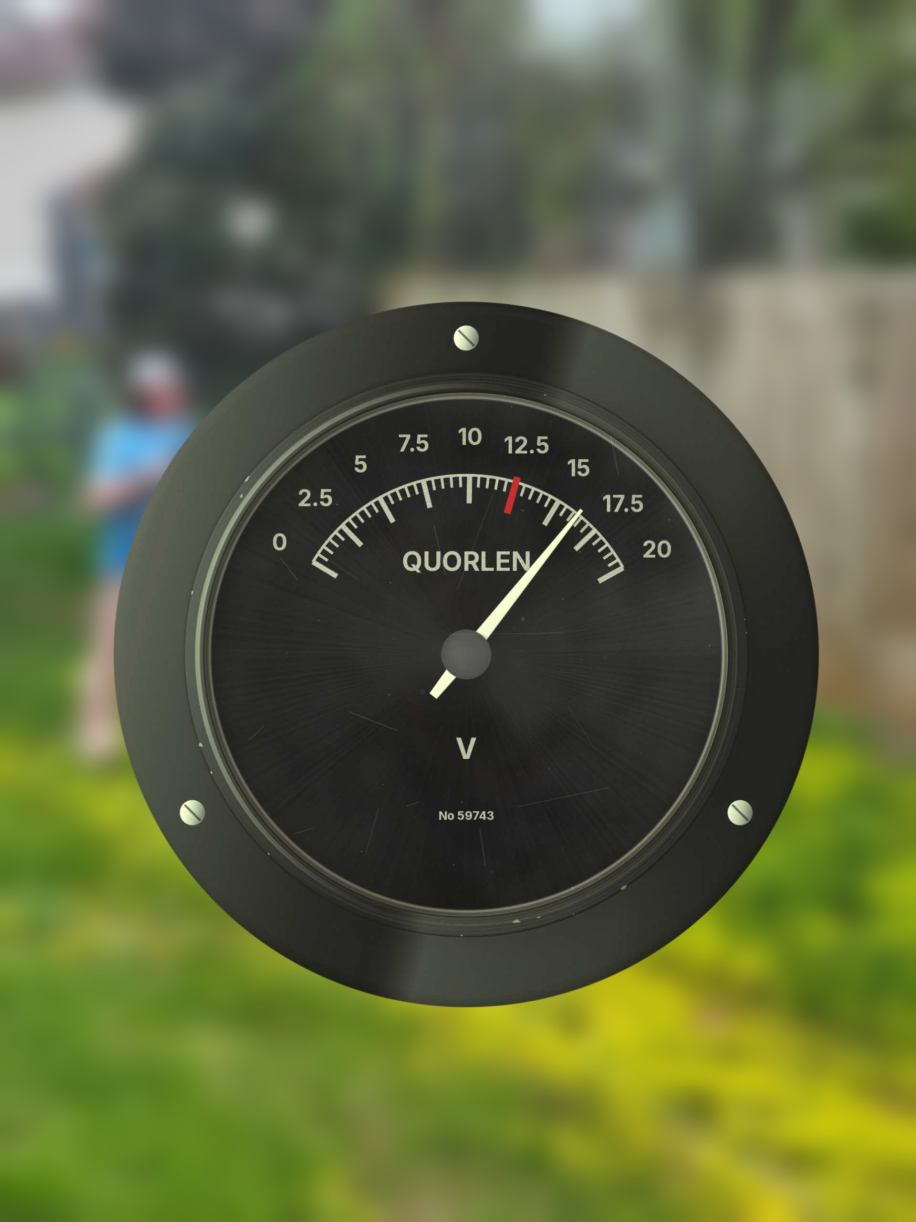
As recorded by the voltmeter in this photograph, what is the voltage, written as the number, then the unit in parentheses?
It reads 16.25 (V)
